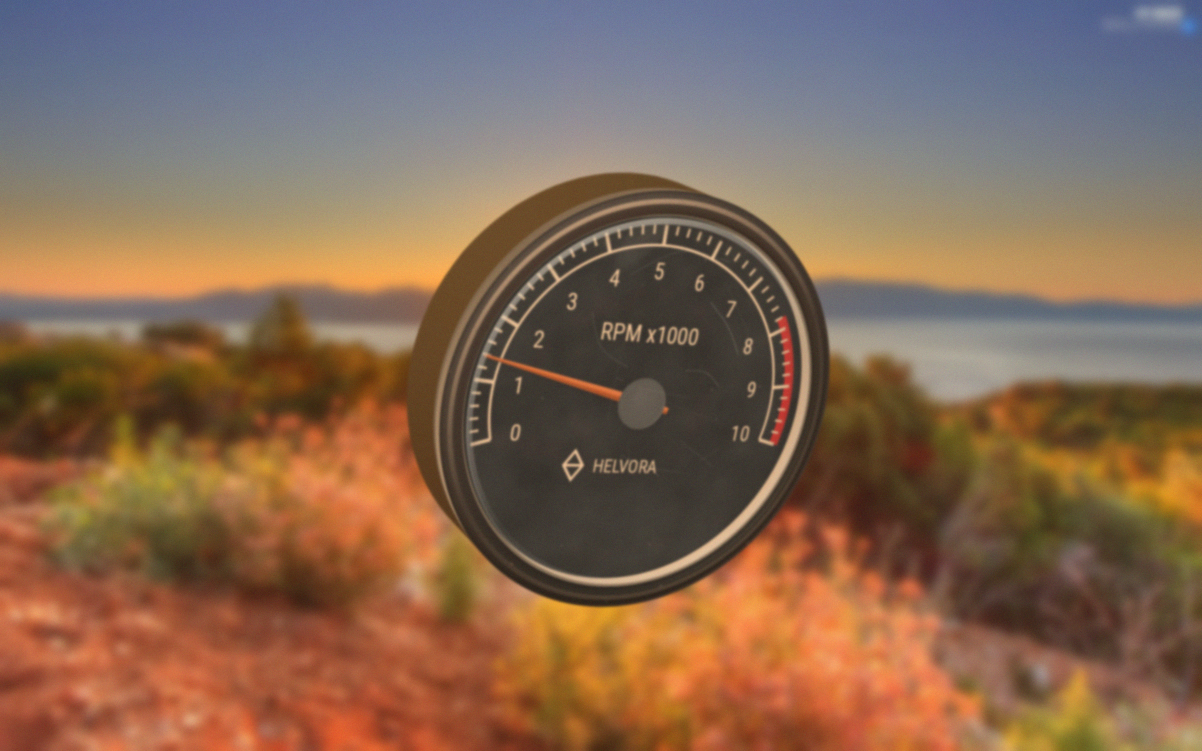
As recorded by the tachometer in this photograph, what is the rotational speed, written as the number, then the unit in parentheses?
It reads 1400 (rpm)
